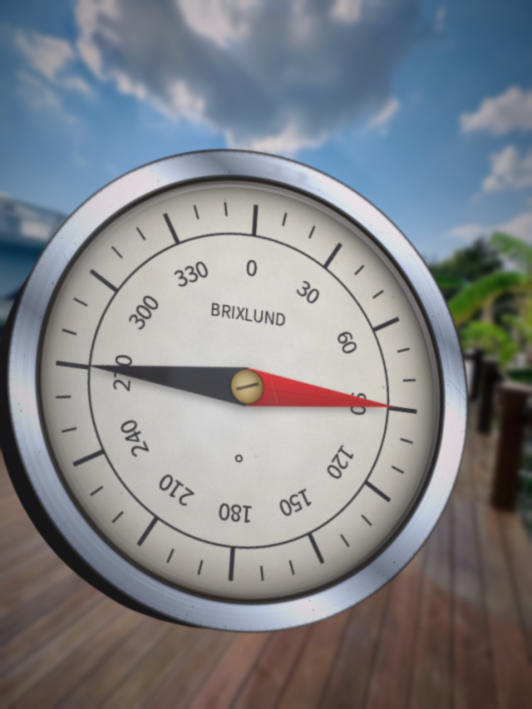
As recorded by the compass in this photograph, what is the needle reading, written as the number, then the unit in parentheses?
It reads 90 (°)
